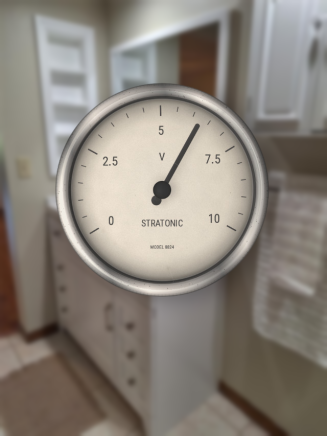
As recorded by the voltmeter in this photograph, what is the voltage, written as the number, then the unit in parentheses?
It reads 6.25 (V)
